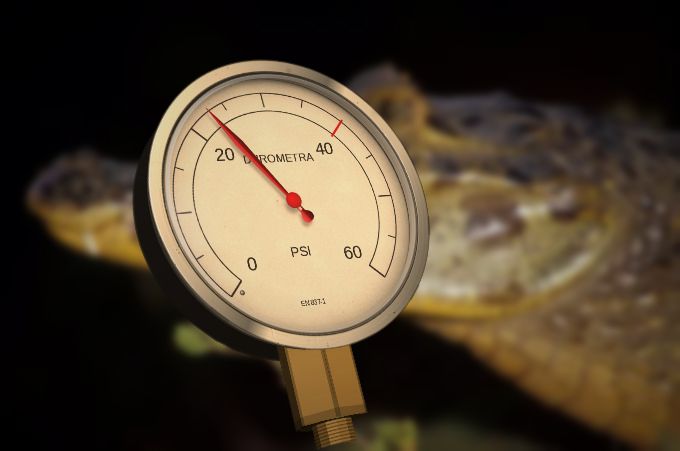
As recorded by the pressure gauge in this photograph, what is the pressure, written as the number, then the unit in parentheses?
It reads 22.5 (psi)
